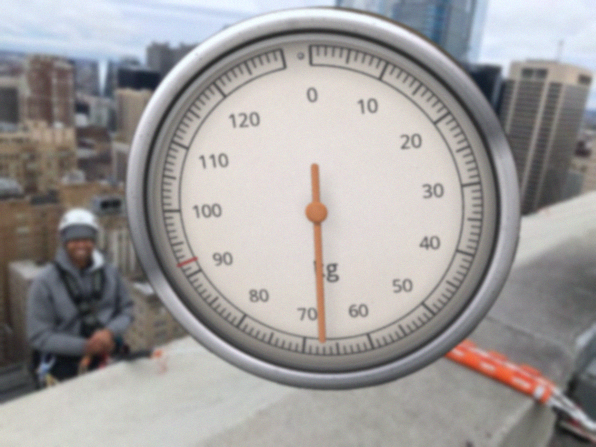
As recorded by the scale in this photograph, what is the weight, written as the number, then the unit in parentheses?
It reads 67 (kg)
